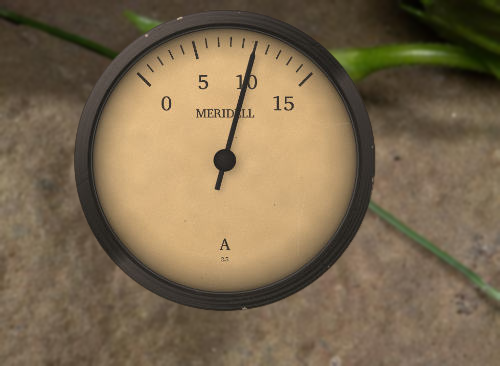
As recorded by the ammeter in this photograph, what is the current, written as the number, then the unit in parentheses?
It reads 10 (A)
